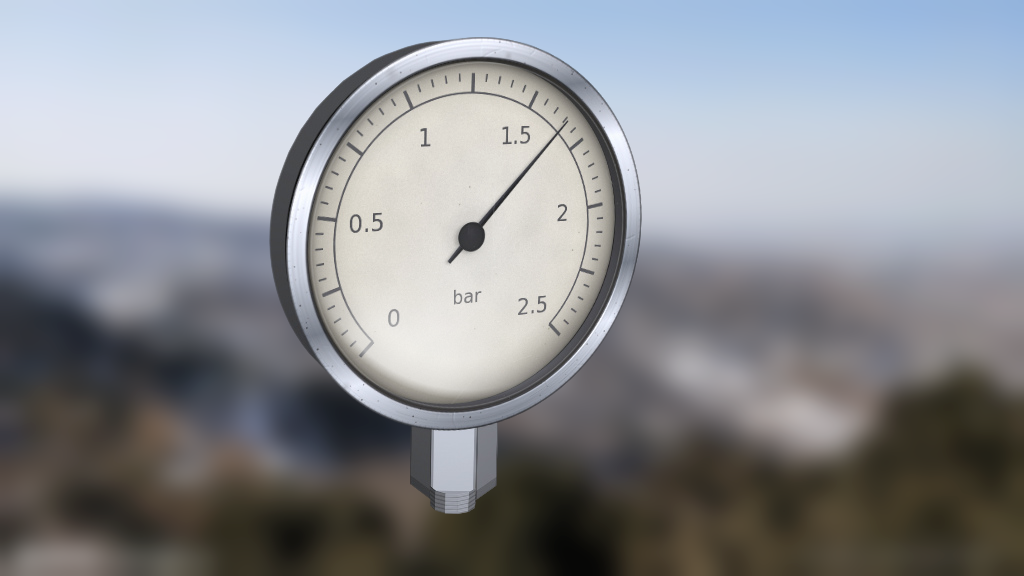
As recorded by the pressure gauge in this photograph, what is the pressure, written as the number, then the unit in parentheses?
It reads 1.65 (bar)
